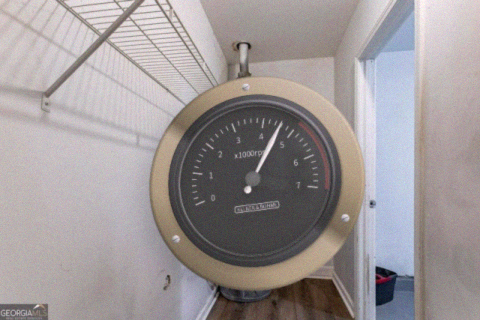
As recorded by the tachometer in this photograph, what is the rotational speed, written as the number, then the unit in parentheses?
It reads 4600 (rpm)
